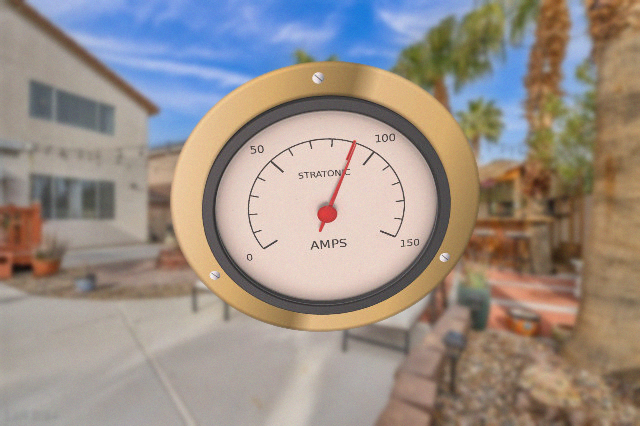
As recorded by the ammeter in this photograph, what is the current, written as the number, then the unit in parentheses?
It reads 90 (A)
